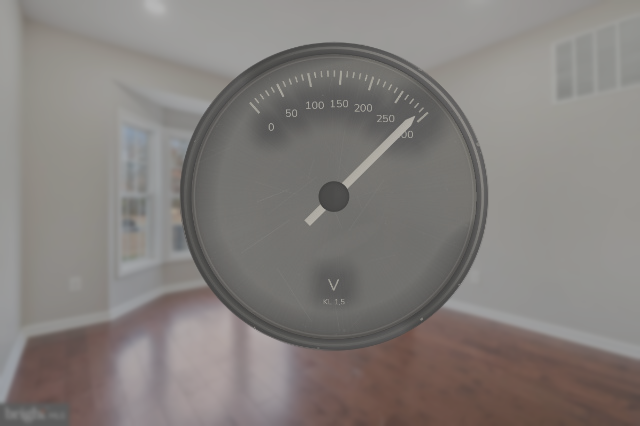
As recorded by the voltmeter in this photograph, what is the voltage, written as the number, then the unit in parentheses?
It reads 290 (V)
